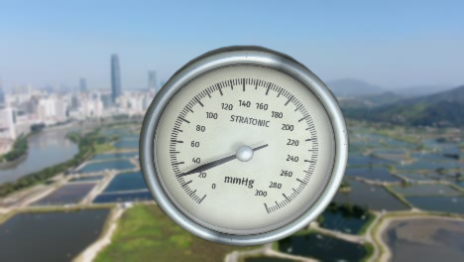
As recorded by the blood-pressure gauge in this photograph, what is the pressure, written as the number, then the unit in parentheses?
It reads 30 (mmHg)
